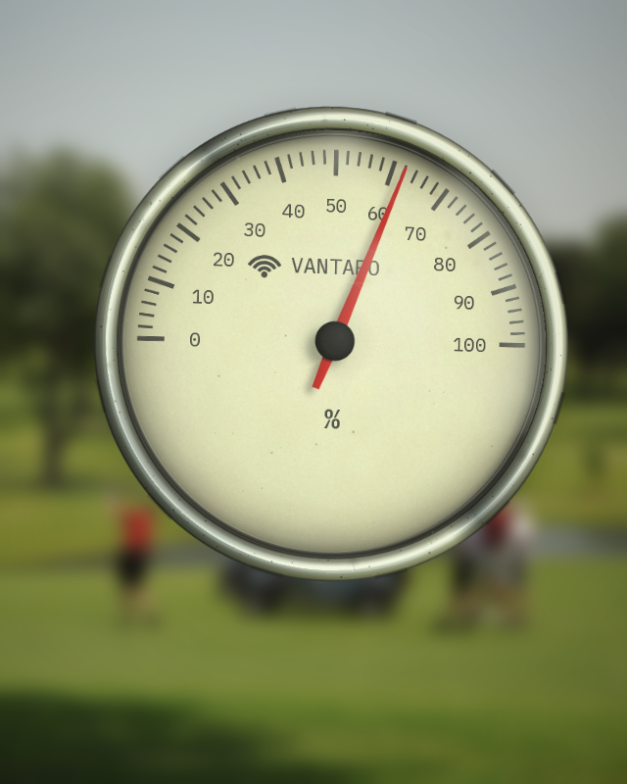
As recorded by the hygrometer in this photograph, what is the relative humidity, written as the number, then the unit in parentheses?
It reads 62 (%)
